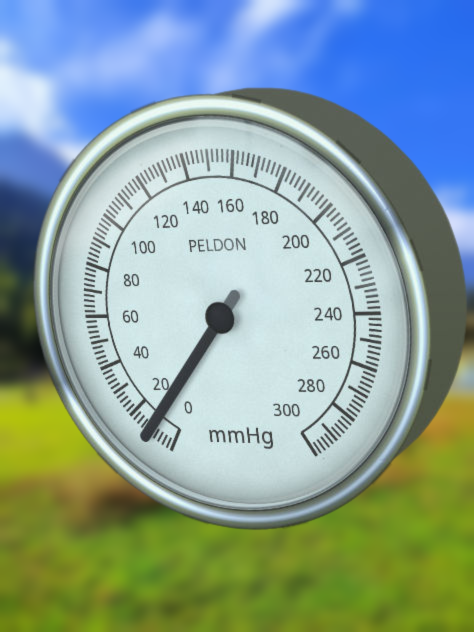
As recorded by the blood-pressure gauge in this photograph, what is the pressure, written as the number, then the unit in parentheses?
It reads 10 (mmHg)
